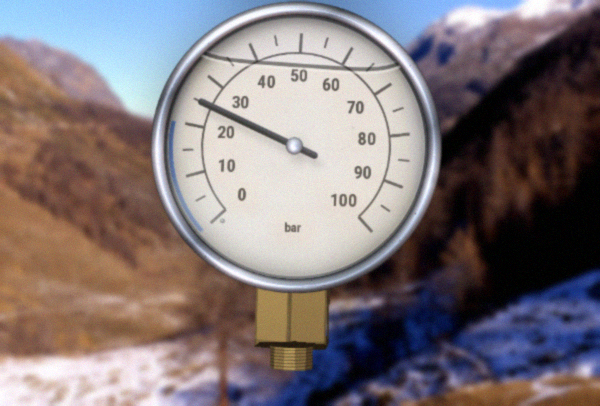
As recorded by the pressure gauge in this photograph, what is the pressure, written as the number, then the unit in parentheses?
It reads 25 (bar)
